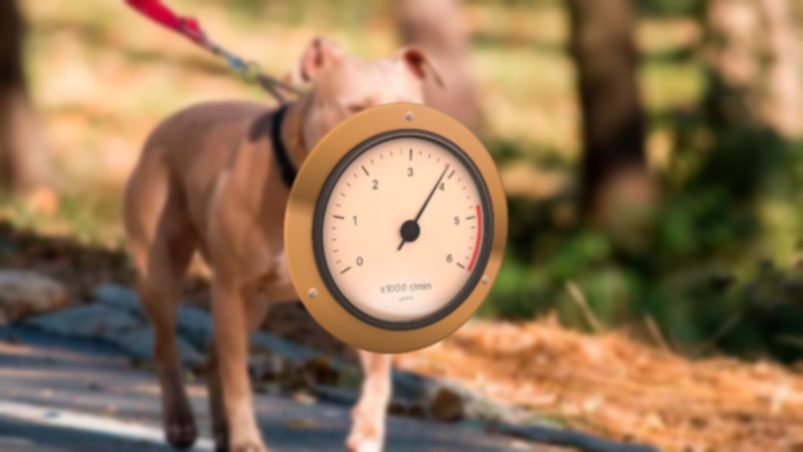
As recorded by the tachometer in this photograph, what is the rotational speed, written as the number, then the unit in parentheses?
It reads 3800 (rpm)
